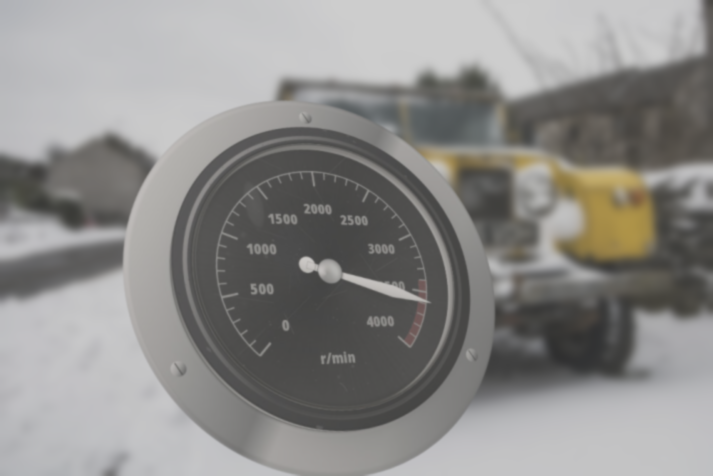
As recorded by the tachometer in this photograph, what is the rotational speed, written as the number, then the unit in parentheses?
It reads 3600 (rpm)
